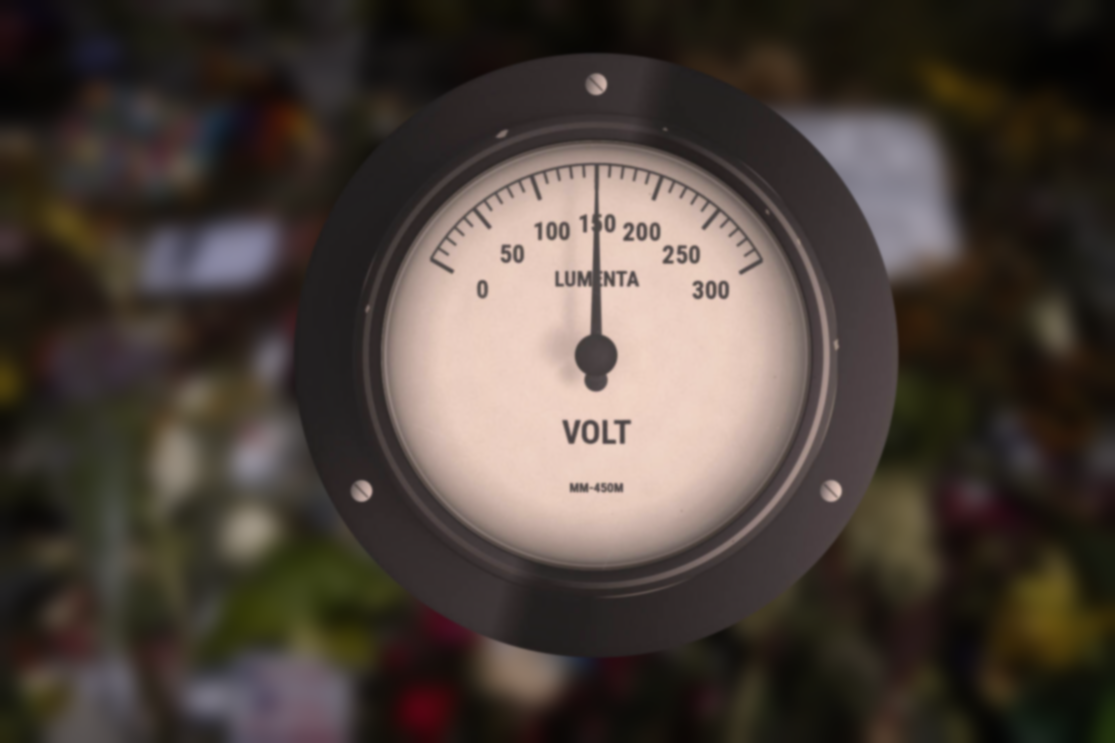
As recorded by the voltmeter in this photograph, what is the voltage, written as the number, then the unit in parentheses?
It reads 150 (V)
